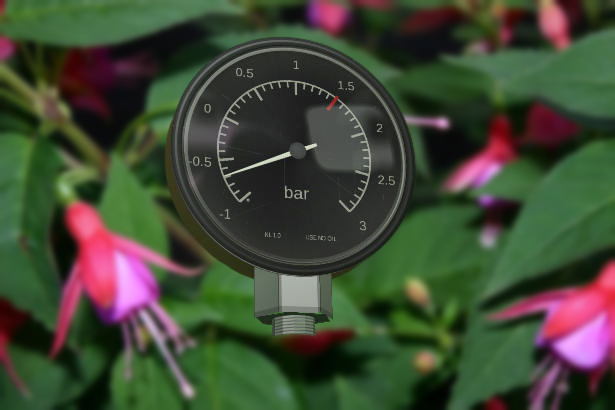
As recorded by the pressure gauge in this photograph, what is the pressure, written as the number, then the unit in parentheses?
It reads -0.7 (bar)
